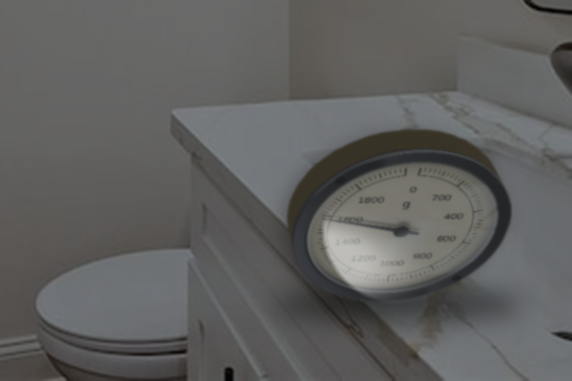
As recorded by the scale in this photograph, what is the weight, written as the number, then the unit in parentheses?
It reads 1600 (g)
